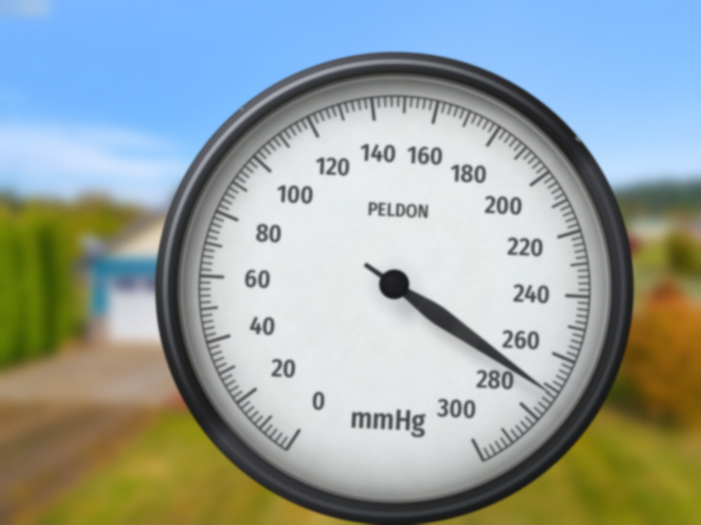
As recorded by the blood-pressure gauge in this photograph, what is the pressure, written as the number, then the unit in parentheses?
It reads 272 (mmHg)
